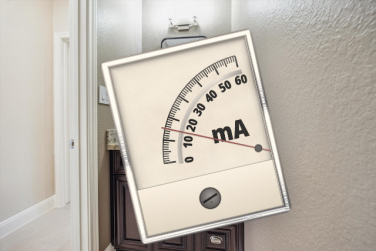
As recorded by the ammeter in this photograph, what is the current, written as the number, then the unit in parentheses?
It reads 15 (mA)
